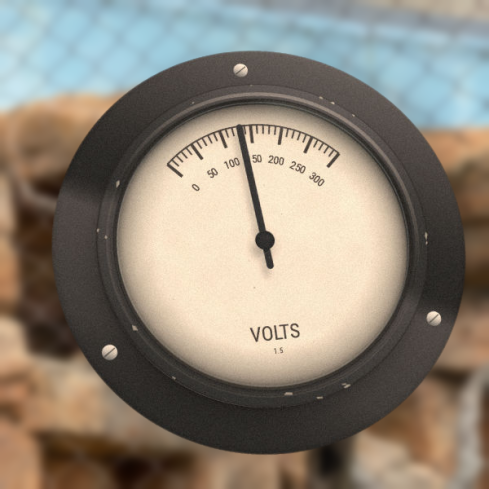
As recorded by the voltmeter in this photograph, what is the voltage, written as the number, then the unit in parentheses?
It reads 130 (V)
